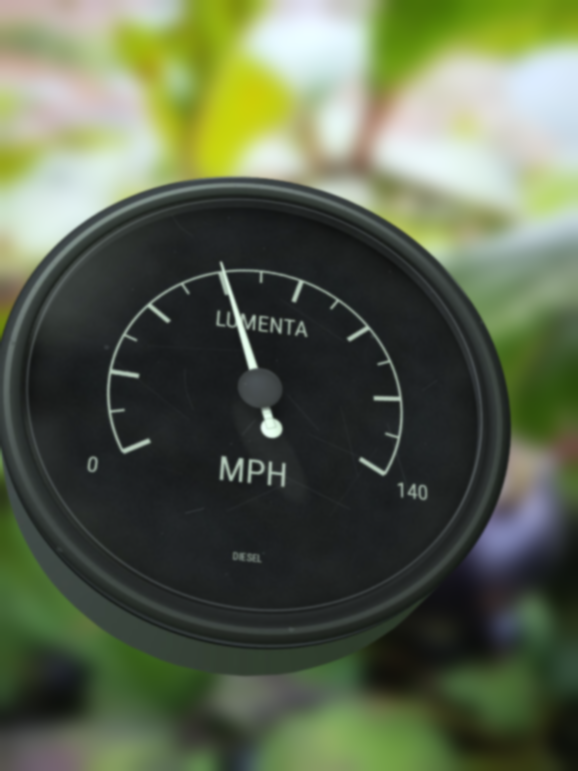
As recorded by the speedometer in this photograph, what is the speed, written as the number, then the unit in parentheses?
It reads 60 (mph)
